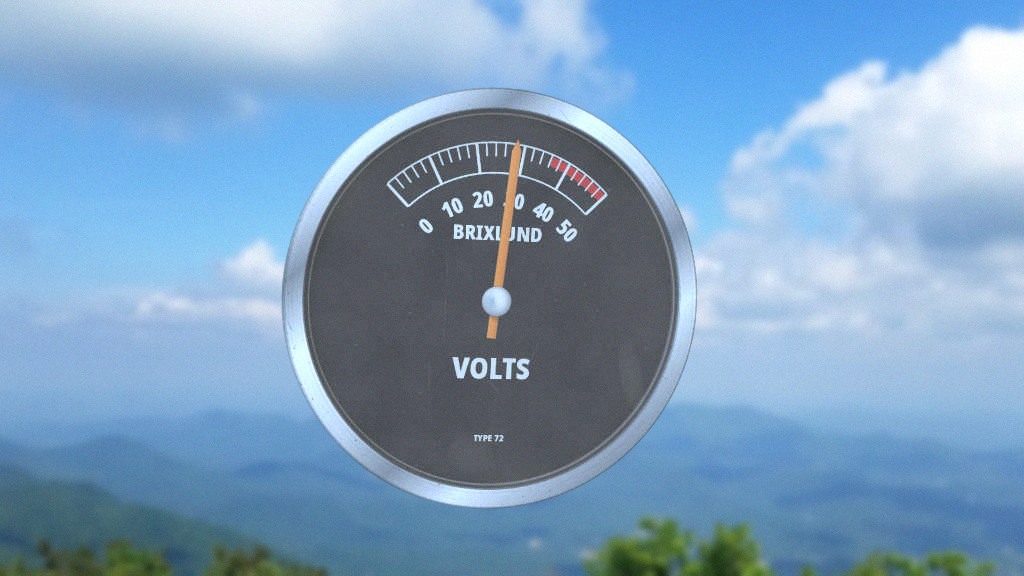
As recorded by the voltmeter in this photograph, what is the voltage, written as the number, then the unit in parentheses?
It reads 28 (V)
